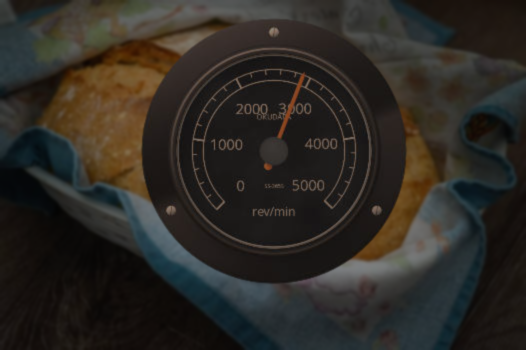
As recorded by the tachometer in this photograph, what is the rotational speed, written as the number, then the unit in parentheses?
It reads 2900 (rpm)
